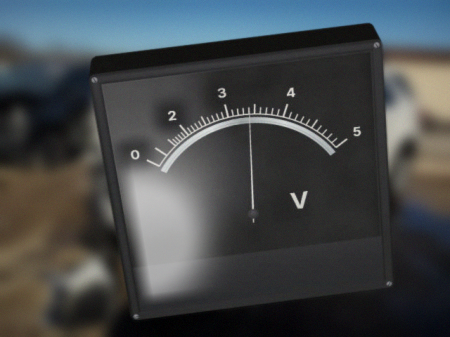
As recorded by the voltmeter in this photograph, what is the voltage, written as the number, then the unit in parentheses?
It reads 3.4 (V)
